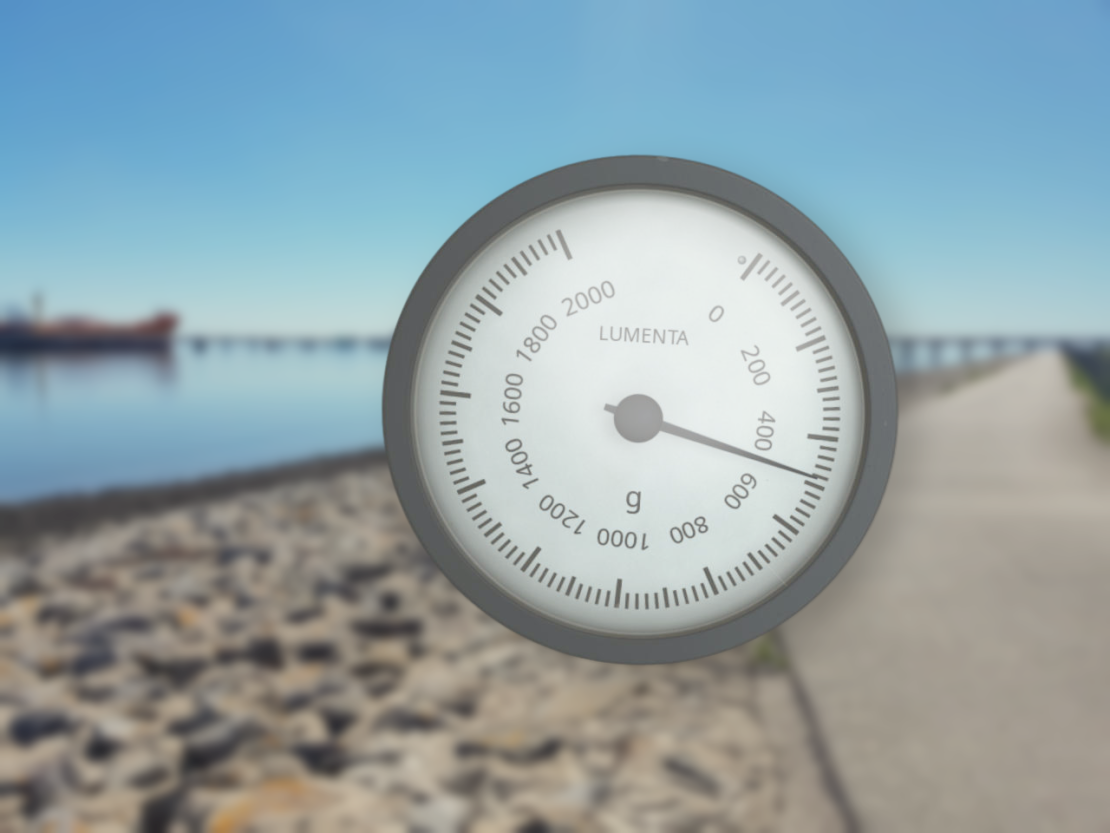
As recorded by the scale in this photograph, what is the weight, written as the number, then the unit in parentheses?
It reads 480 (g)
